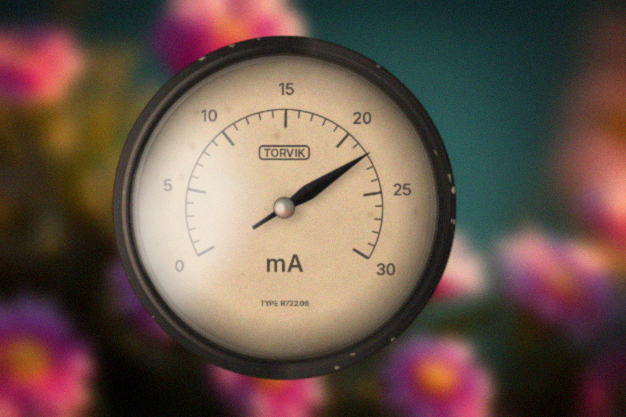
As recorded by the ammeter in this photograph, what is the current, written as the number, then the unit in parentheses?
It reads 22 (mA)
